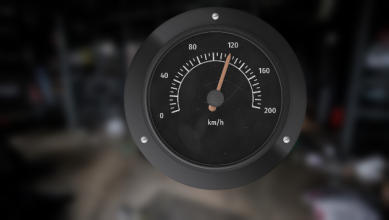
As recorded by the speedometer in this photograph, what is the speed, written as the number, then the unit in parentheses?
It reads 120 (km/h)
